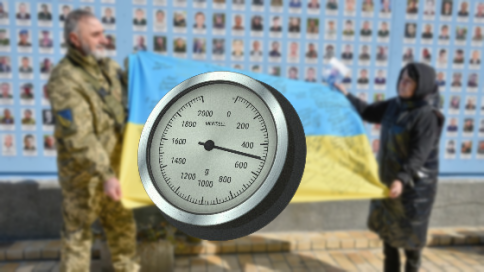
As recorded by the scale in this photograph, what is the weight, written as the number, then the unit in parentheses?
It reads 500 (g)
